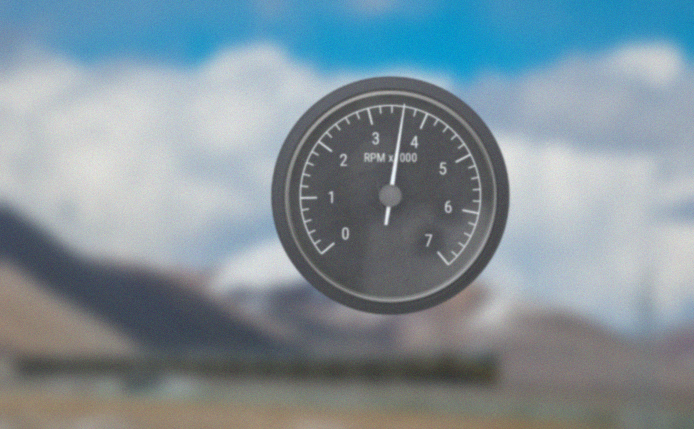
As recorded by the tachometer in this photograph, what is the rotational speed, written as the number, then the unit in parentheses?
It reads 3600 (rpm)
